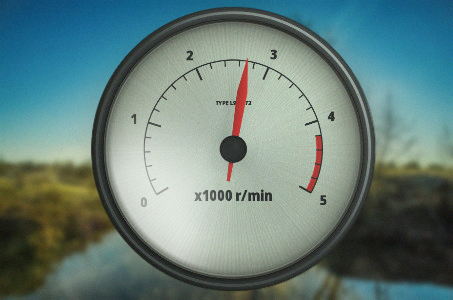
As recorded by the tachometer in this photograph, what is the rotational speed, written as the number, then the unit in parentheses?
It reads 2700 (rpm)
